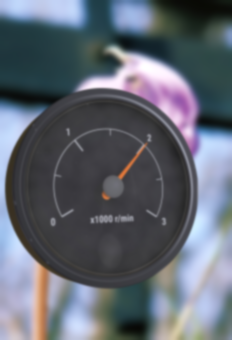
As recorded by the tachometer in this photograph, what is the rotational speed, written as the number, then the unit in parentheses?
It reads 2000 (rpm)
